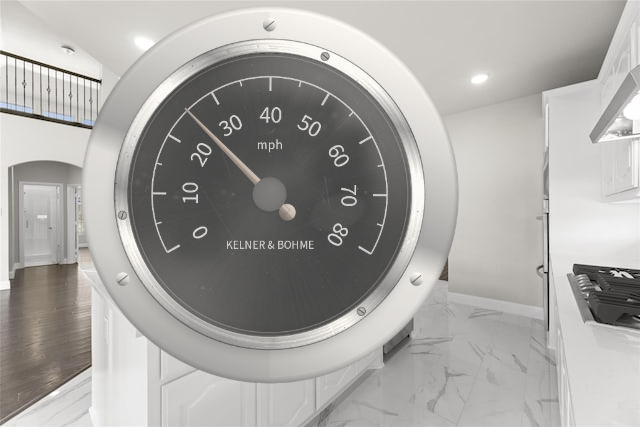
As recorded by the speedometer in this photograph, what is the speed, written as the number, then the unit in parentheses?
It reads 25 (mph)
